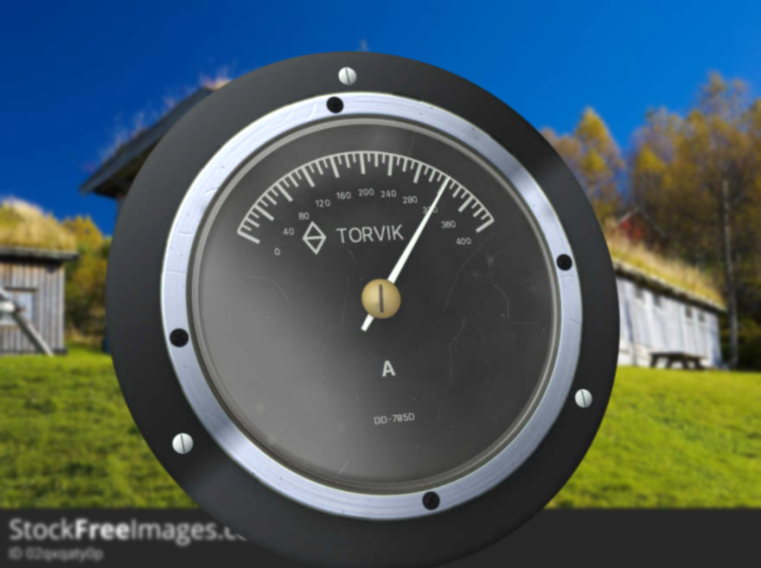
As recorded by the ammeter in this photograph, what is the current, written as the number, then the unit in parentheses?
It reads 320 (A)
